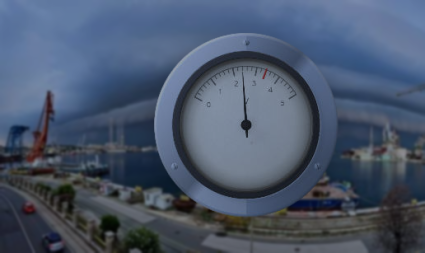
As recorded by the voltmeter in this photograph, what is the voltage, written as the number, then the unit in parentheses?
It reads 2.4 (V)
